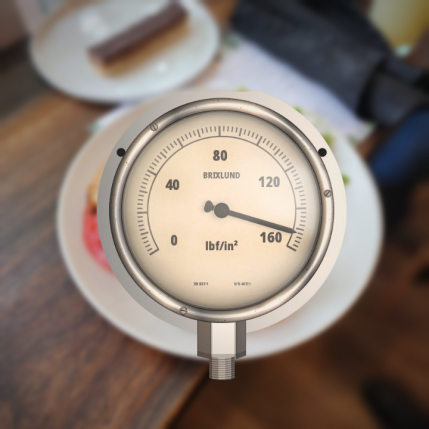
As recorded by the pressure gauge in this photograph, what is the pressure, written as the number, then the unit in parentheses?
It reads 152 (psi)
